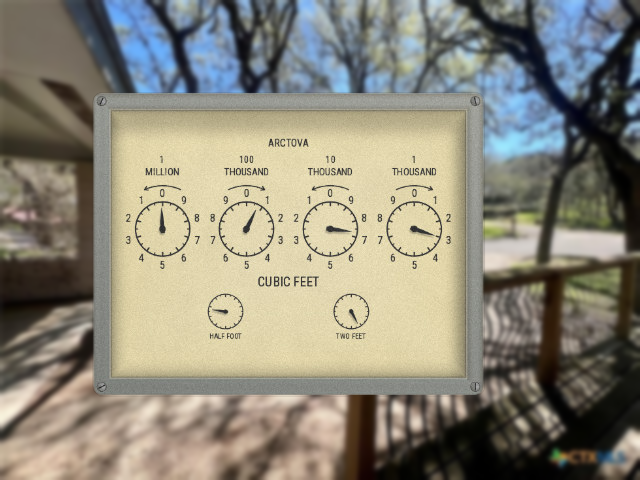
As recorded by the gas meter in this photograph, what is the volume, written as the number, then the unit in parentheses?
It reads 7300 (ft³)
